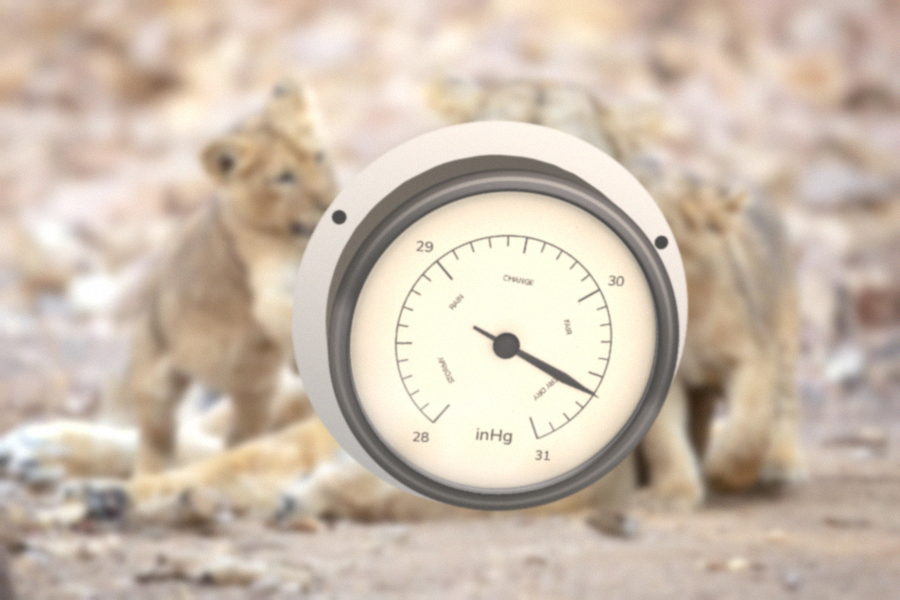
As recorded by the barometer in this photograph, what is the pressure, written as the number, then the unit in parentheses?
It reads 30.6 (inHg)
